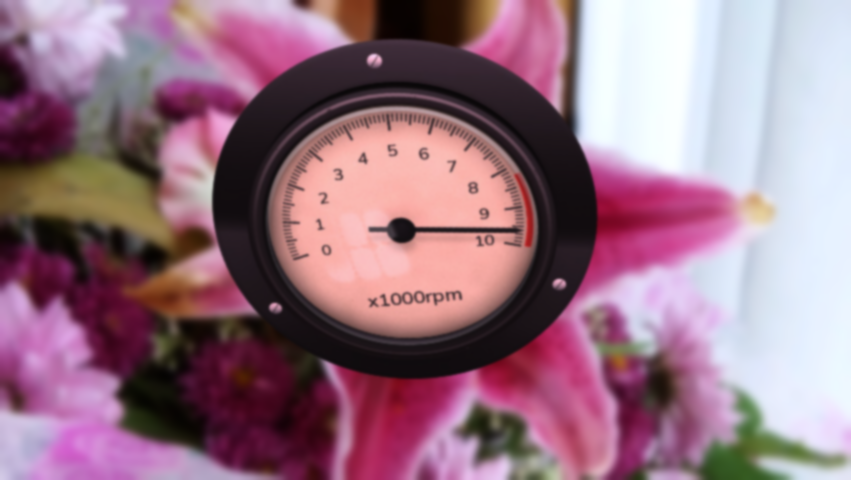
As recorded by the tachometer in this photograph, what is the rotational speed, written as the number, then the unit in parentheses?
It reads 9500 (rpm)
